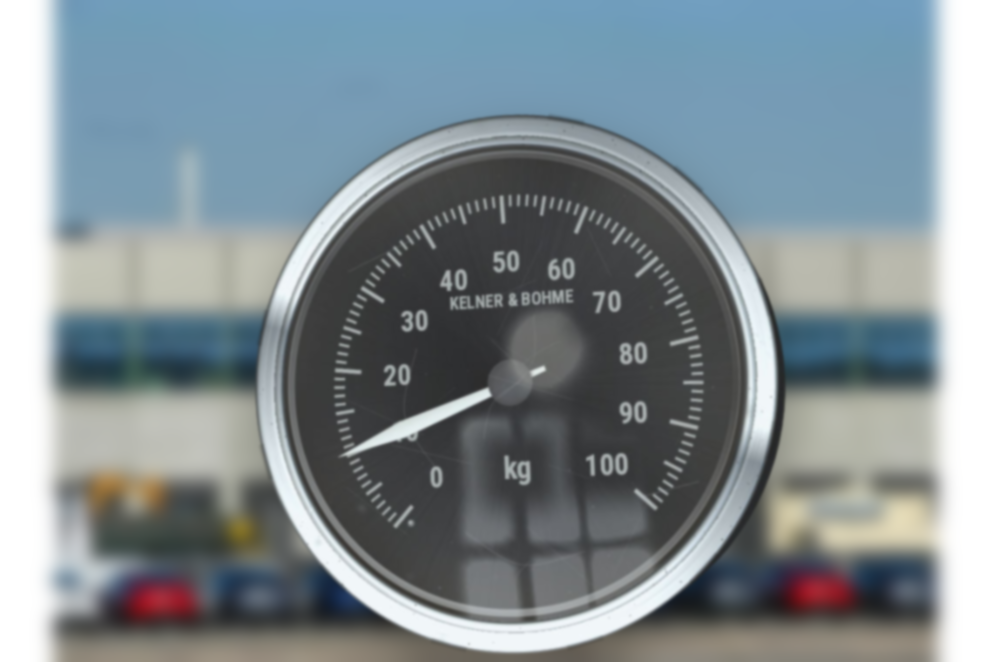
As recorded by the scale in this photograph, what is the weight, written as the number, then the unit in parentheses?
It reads 10 (kg)
